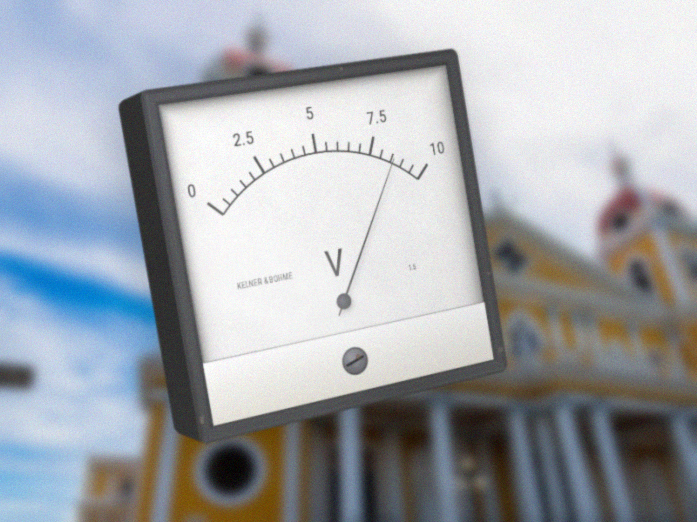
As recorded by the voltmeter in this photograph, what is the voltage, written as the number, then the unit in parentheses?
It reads 8.5 (V)
